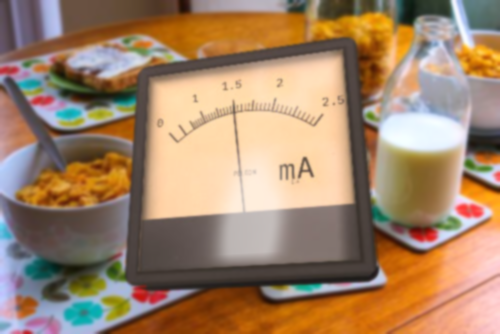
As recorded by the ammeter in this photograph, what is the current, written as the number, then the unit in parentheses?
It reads 1.5 (mA)
